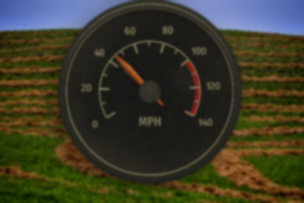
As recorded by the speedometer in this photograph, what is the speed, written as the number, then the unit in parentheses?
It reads 45 (mph)
